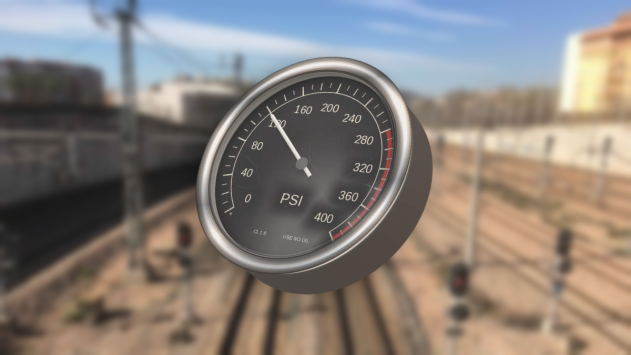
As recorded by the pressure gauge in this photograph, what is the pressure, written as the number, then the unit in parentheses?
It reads 120 (psi)
